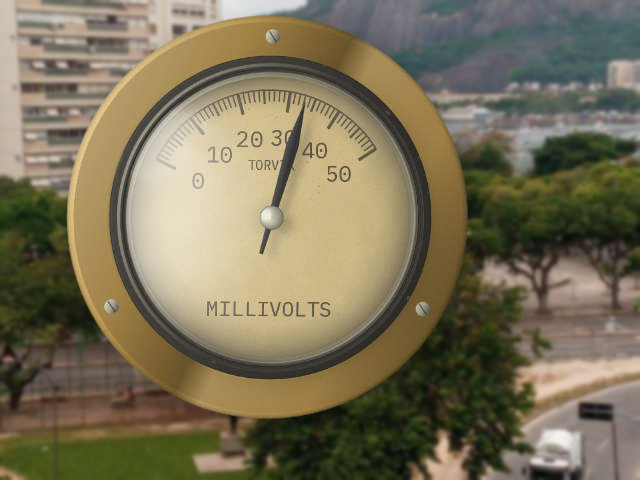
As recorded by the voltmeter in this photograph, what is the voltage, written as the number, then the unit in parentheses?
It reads 33 (mV)
